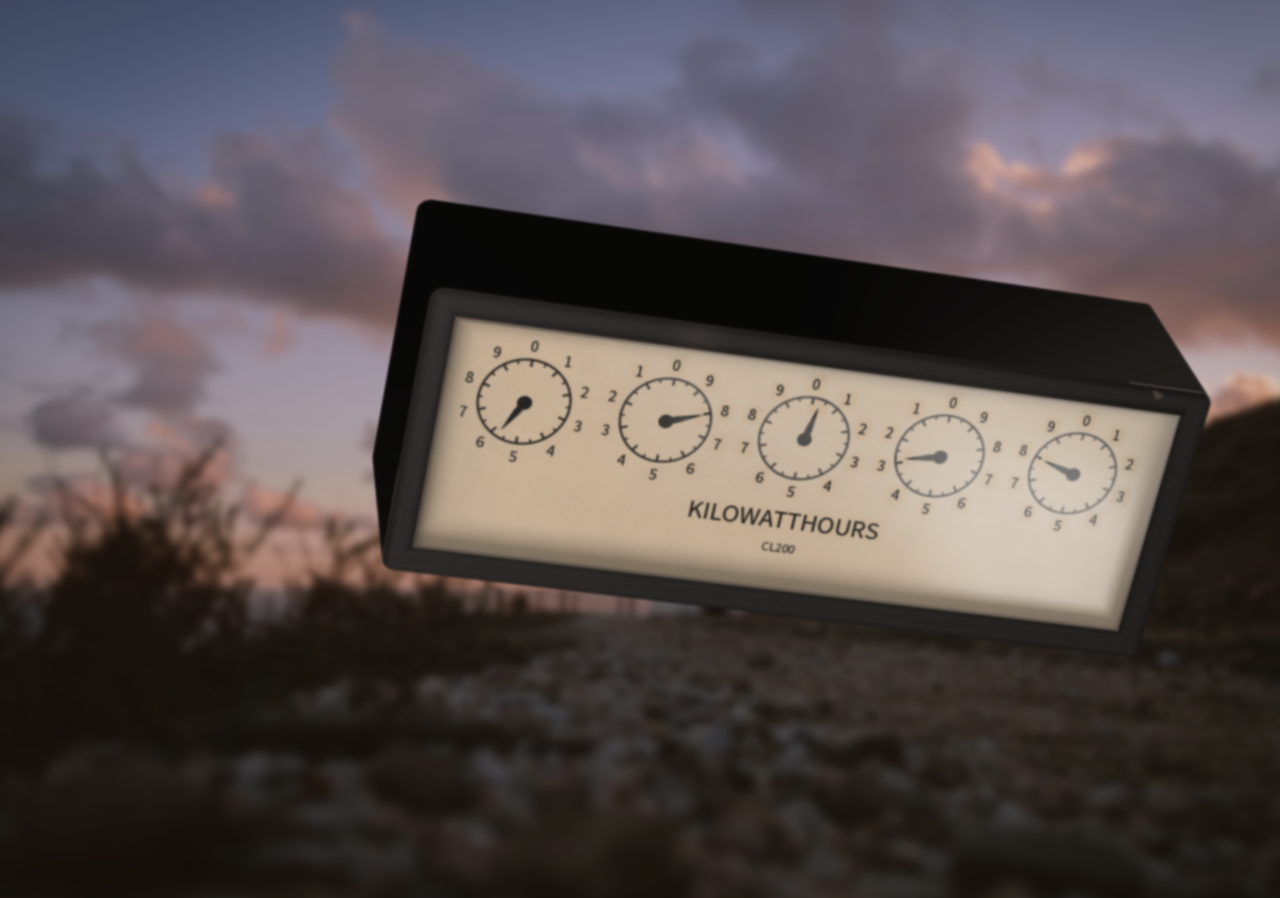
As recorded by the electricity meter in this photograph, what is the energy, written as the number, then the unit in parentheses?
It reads 58028 (kWh)
